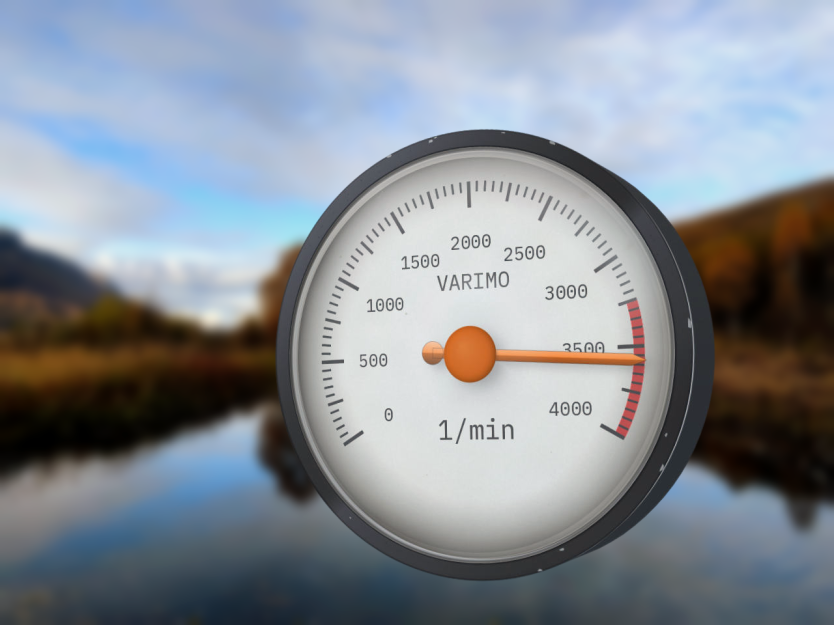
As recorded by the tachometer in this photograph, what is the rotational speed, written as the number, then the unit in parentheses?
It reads 3575 (rpm)
